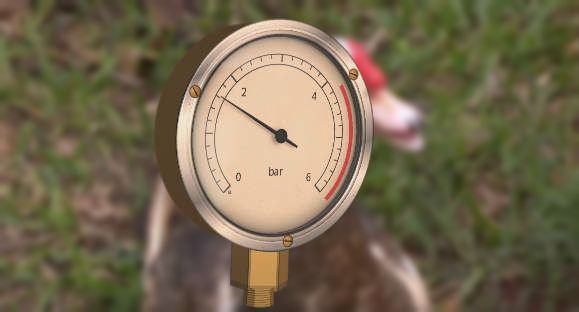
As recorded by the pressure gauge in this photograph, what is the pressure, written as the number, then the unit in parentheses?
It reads 1.6 (bar)
